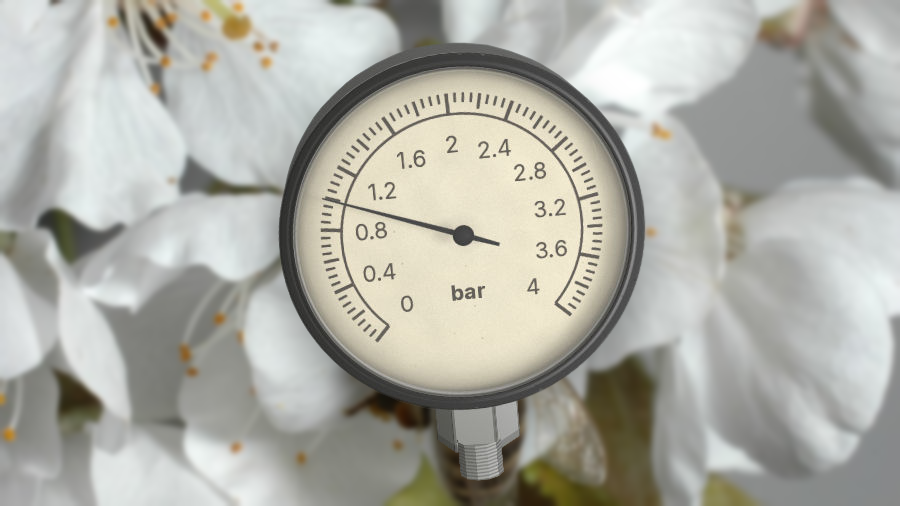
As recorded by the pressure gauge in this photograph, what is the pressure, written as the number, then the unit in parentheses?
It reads 1 (bar)
